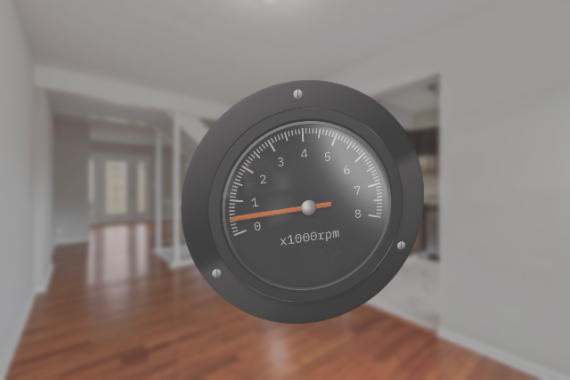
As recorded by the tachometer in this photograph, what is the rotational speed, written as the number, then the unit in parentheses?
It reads 500 (rpm)
